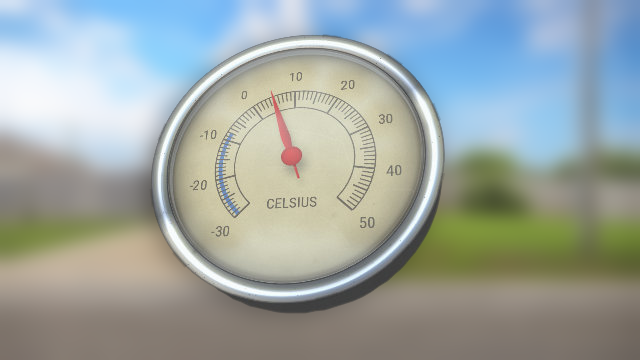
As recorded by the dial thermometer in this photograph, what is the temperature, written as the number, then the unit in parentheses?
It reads 5 (°C)
